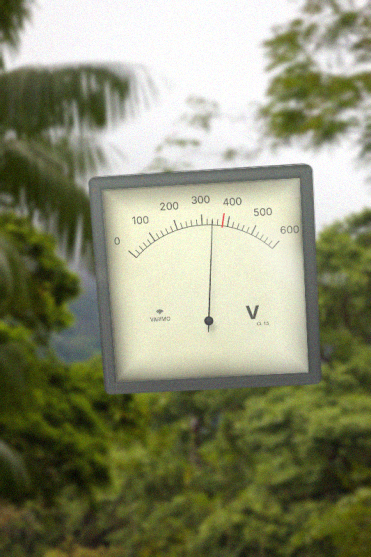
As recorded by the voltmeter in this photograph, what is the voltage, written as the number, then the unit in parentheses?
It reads 340 (V)
